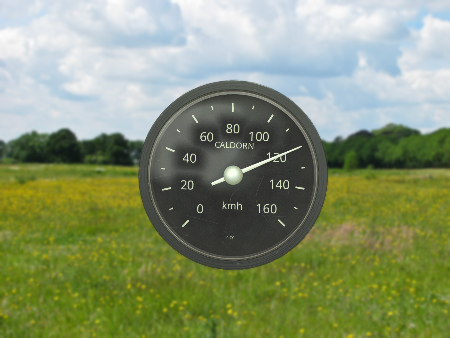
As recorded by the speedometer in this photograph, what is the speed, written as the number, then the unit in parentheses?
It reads 120 (km/h)
